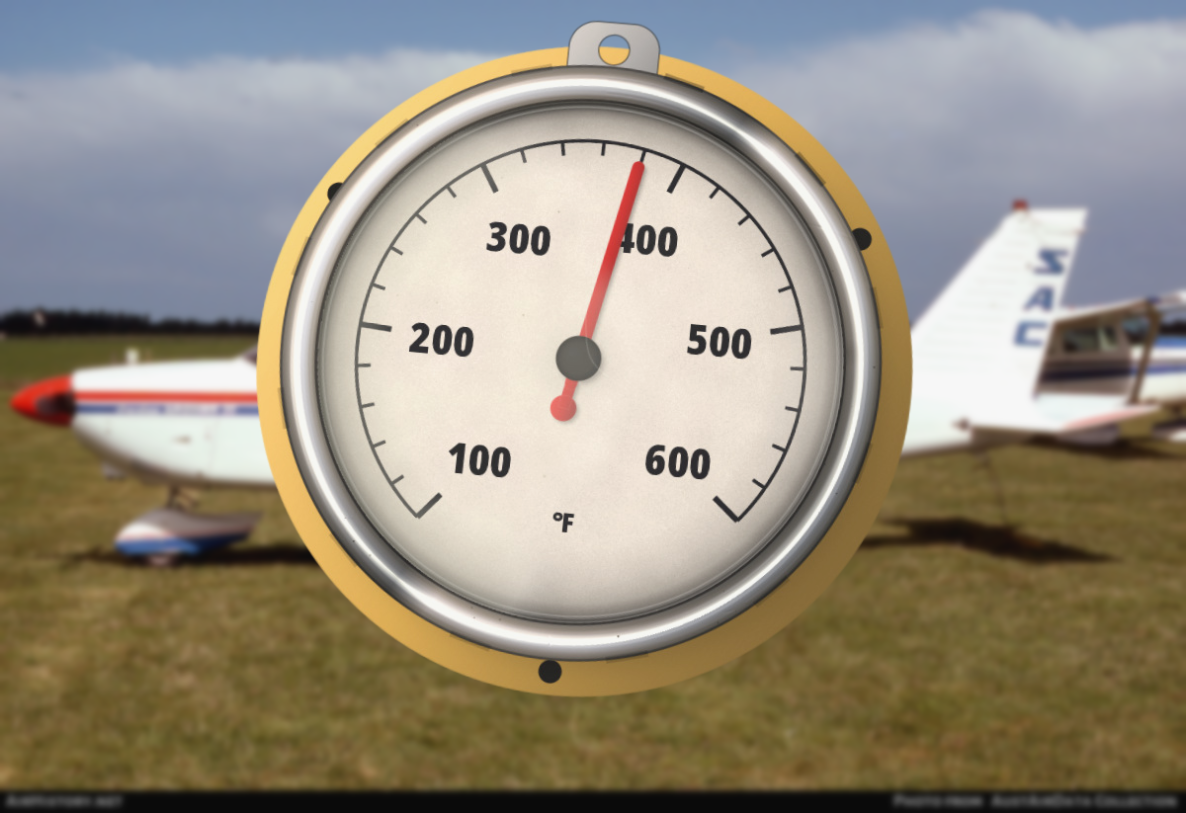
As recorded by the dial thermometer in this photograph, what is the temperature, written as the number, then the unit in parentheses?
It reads 380 (°F)
